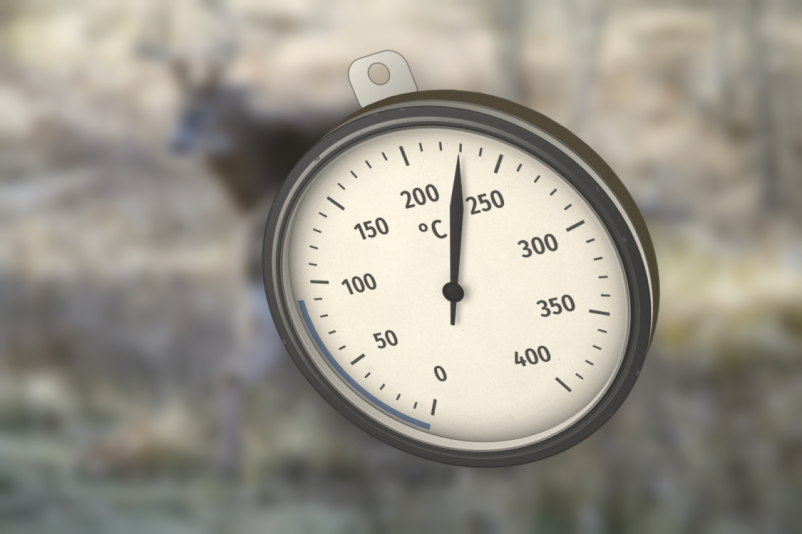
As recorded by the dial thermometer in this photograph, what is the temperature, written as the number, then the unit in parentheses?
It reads 230 (°C)
